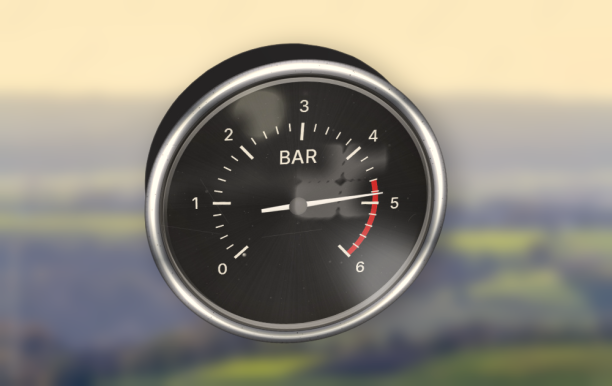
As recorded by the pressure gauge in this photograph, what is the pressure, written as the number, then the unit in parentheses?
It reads 4.8 (bar)
